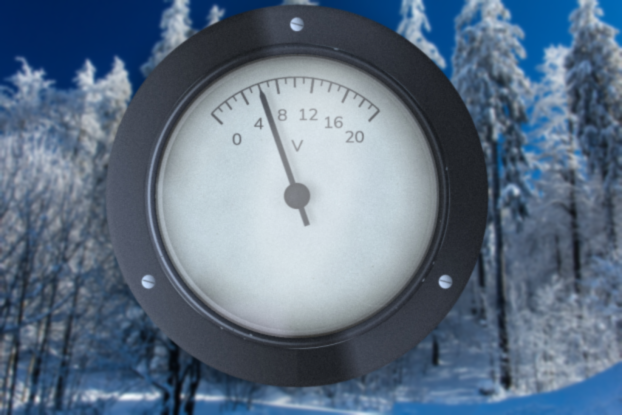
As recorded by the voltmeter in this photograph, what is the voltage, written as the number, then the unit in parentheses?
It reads 6 (V)
